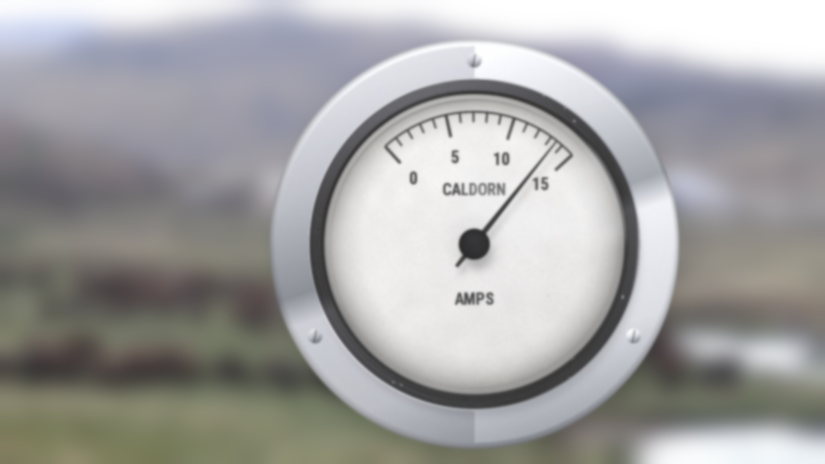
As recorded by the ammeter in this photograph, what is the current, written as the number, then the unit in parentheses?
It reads 13.5 (A)
